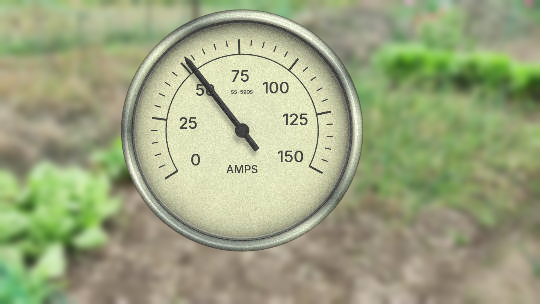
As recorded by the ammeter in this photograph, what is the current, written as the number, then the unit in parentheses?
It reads 52.5 (A)
